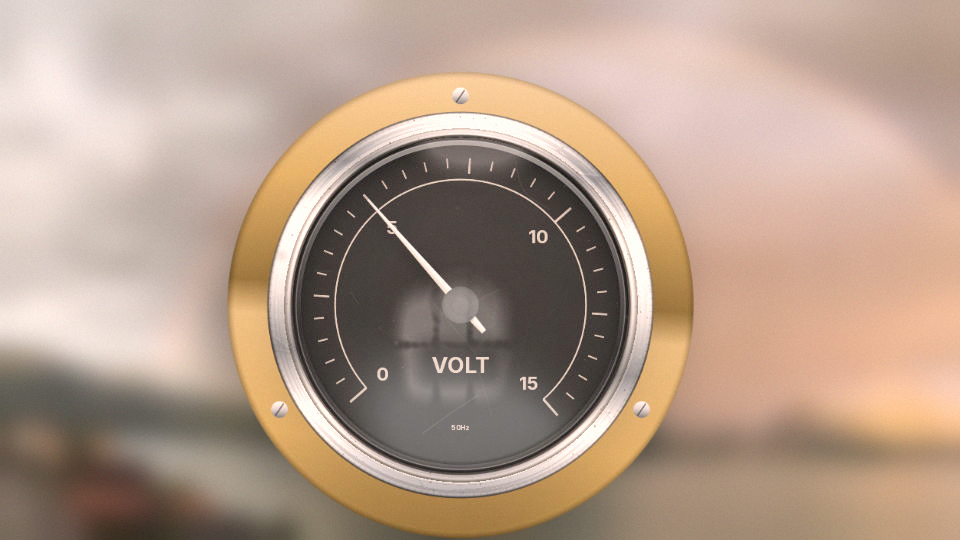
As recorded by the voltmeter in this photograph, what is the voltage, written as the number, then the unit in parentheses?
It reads 5 (V)
